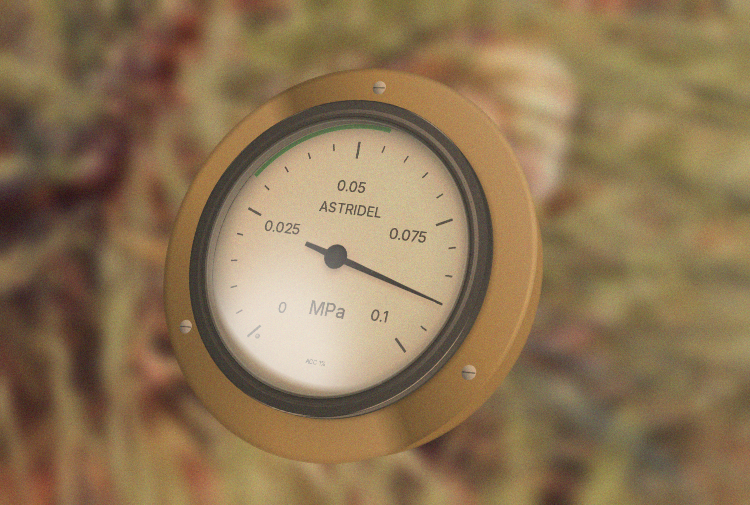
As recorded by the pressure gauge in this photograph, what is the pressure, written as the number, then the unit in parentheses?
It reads 0.09 (MPa)
